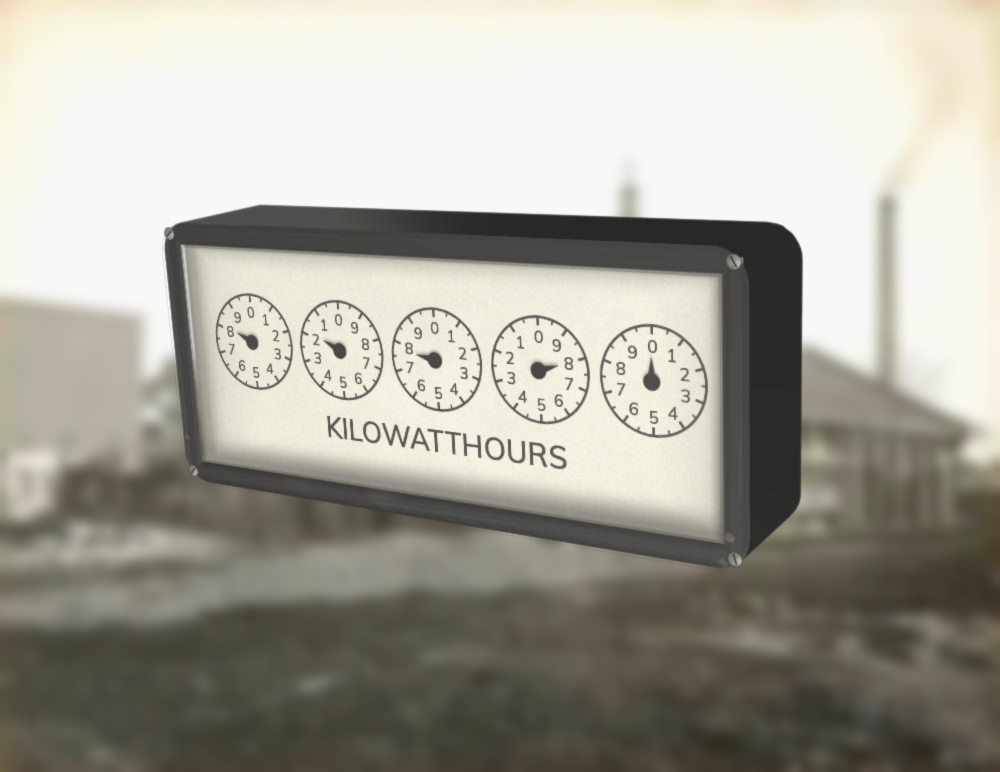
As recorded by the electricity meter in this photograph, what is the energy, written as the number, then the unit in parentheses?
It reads 81780 (kWh)
